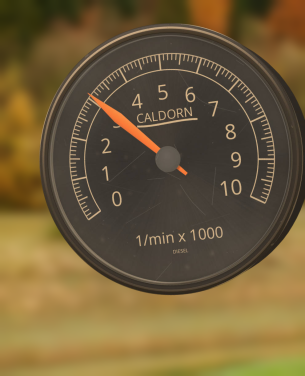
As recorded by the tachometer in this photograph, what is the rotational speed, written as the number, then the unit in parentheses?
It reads 3100 (rpm)
